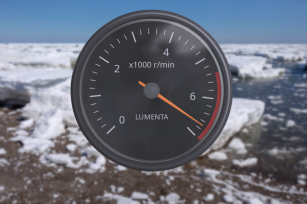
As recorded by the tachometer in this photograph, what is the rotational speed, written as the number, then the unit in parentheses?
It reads 6700 (rpm)
